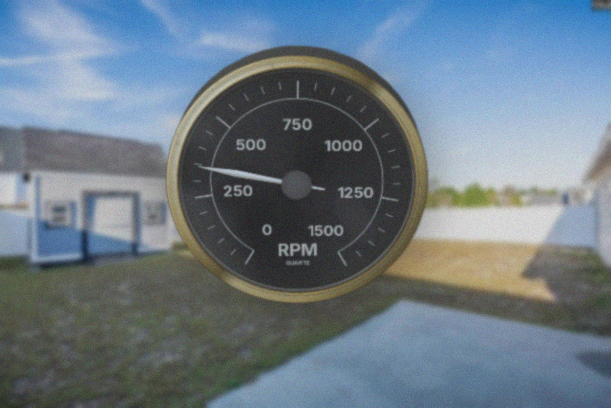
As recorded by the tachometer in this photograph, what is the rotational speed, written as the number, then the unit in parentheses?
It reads 350 (rpm)
